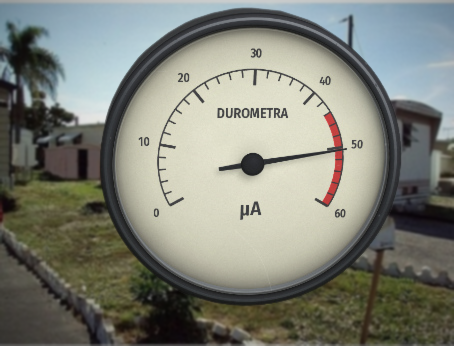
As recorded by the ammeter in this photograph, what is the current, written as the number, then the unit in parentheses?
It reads 50 (µA)
